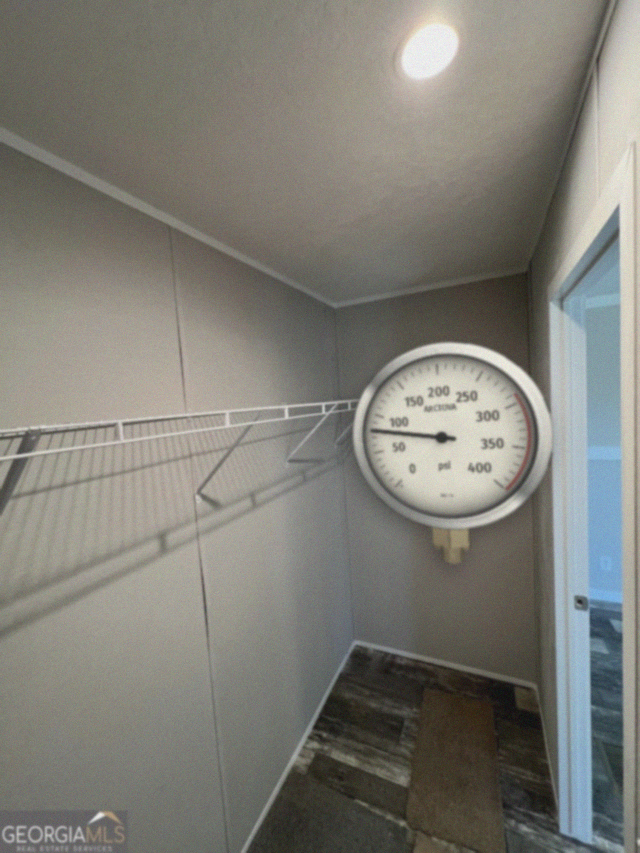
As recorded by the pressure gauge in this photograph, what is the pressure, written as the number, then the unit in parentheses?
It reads 80 (psi)
